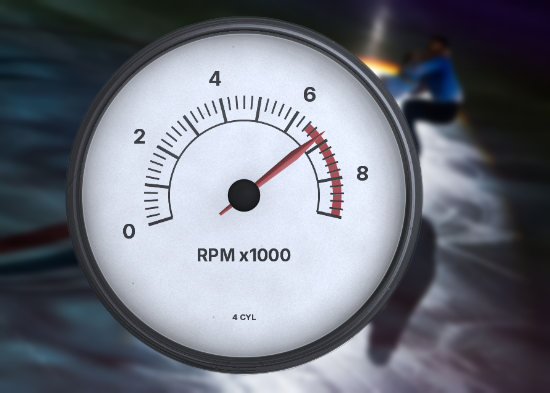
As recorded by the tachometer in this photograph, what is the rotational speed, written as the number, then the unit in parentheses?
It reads 6800 (rpm)
